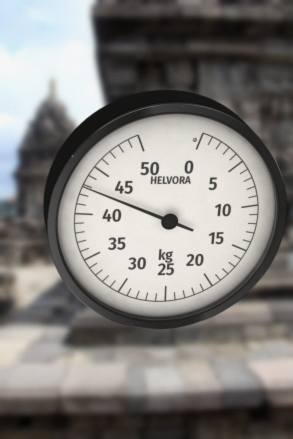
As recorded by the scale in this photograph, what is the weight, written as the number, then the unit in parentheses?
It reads 43 (kg)
